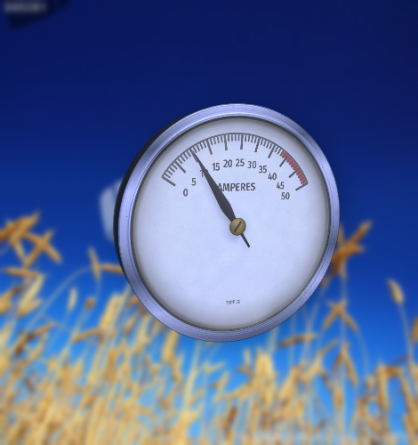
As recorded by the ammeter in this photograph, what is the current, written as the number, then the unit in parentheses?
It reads 10 (A)
